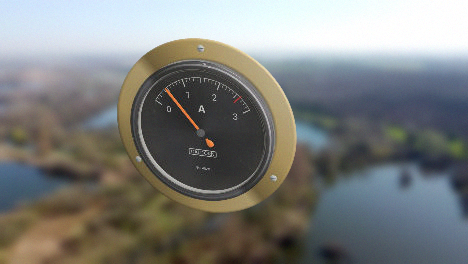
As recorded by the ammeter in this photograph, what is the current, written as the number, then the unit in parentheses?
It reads 0.5 (A)
